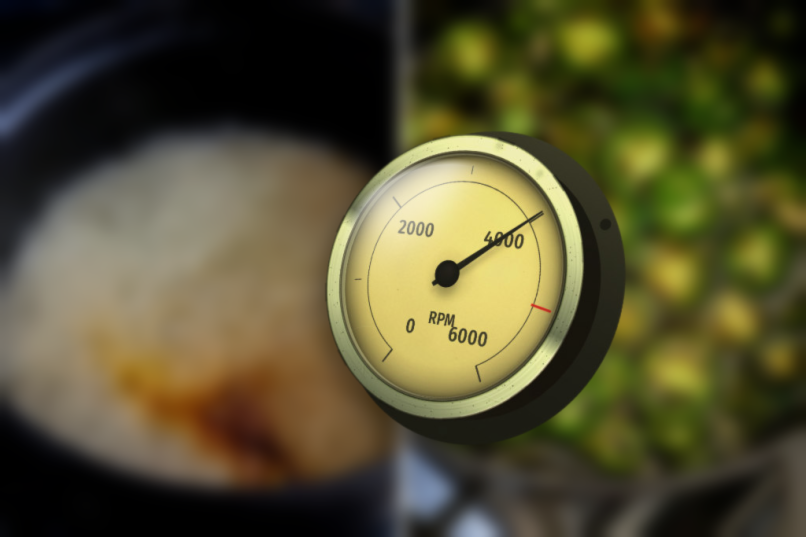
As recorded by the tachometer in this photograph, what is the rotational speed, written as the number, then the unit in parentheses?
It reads 4000 (rpm)
